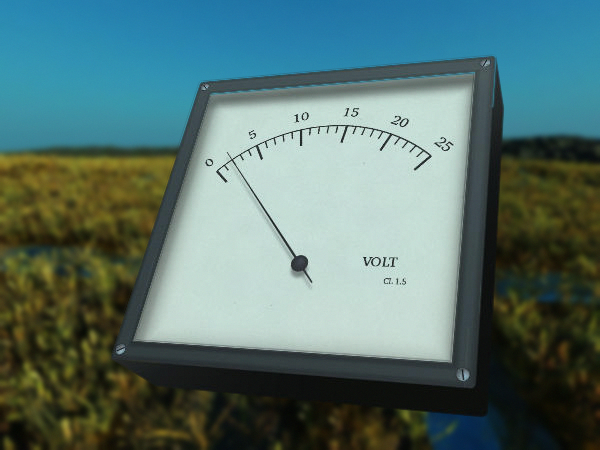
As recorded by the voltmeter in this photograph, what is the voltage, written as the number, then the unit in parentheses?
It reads 2 (V)
